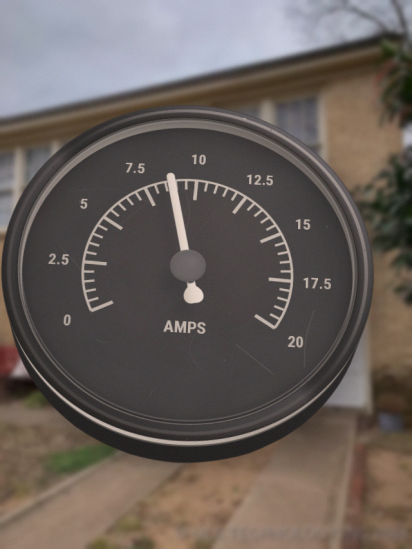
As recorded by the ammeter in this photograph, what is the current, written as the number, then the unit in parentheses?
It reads 8.75 (A)
